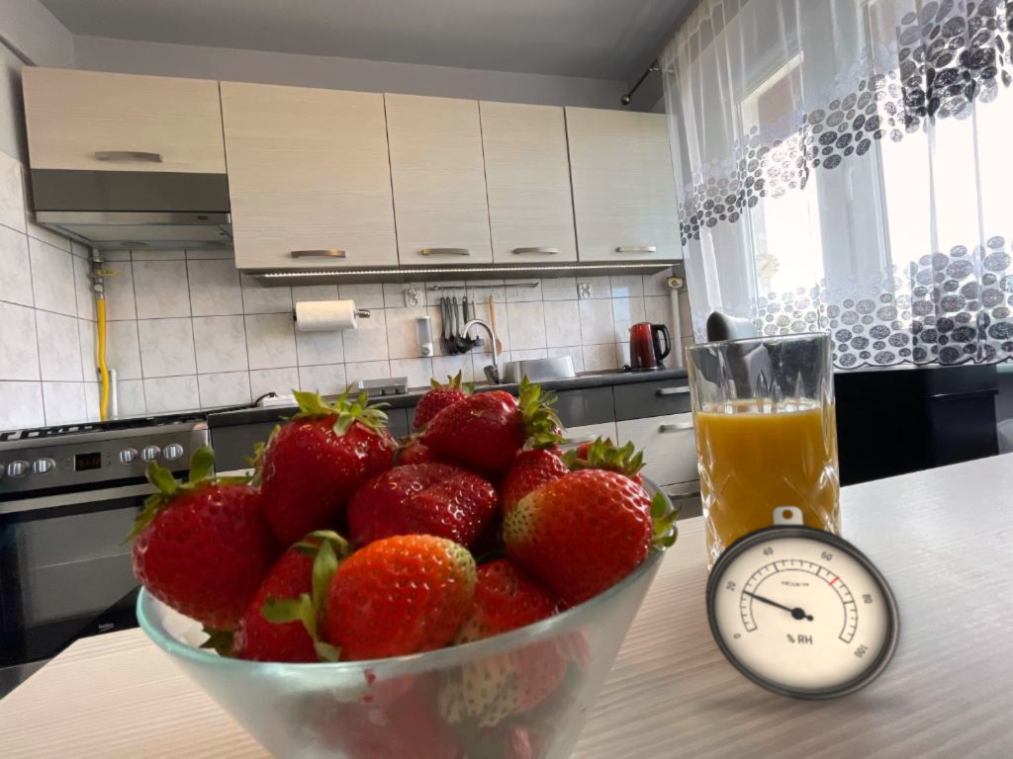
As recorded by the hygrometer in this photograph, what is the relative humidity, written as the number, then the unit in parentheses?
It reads 20 (%)
